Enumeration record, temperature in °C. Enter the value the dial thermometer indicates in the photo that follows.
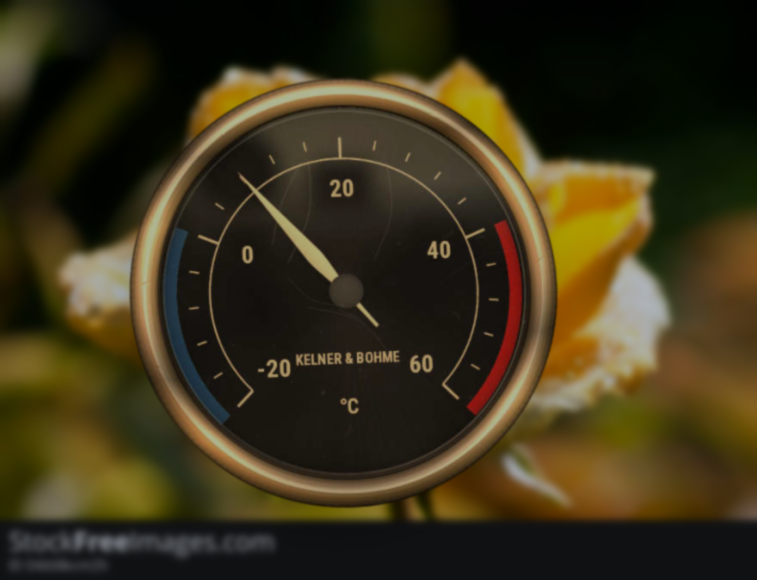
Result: 8 °C
